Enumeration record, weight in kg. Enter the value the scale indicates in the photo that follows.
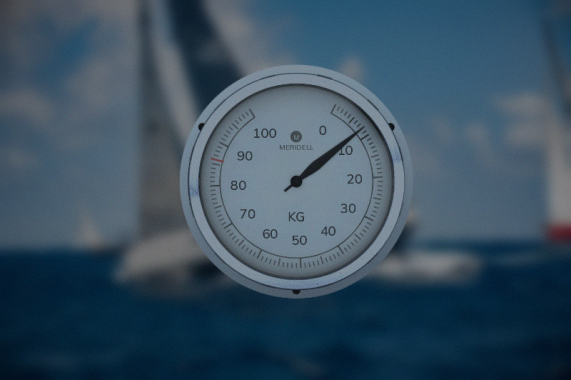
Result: 8 kg
